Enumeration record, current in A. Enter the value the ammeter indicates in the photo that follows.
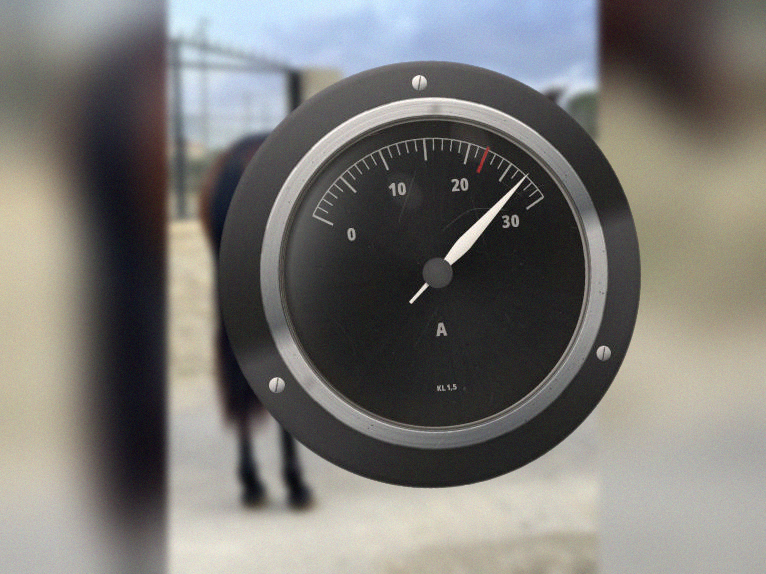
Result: 27 A
